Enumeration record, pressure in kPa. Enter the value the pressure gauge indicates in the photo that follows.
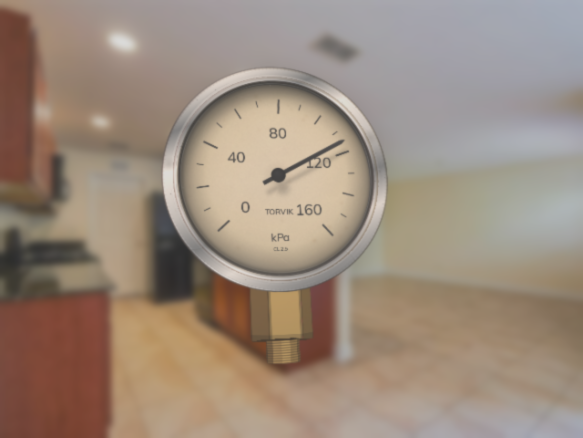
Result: 115 kPa
